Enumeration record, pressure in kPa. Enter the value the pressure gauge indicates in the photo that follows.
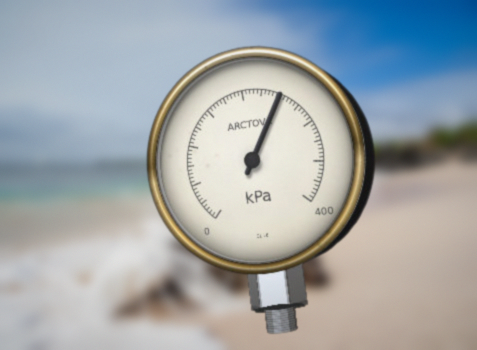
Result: 250 kPa
